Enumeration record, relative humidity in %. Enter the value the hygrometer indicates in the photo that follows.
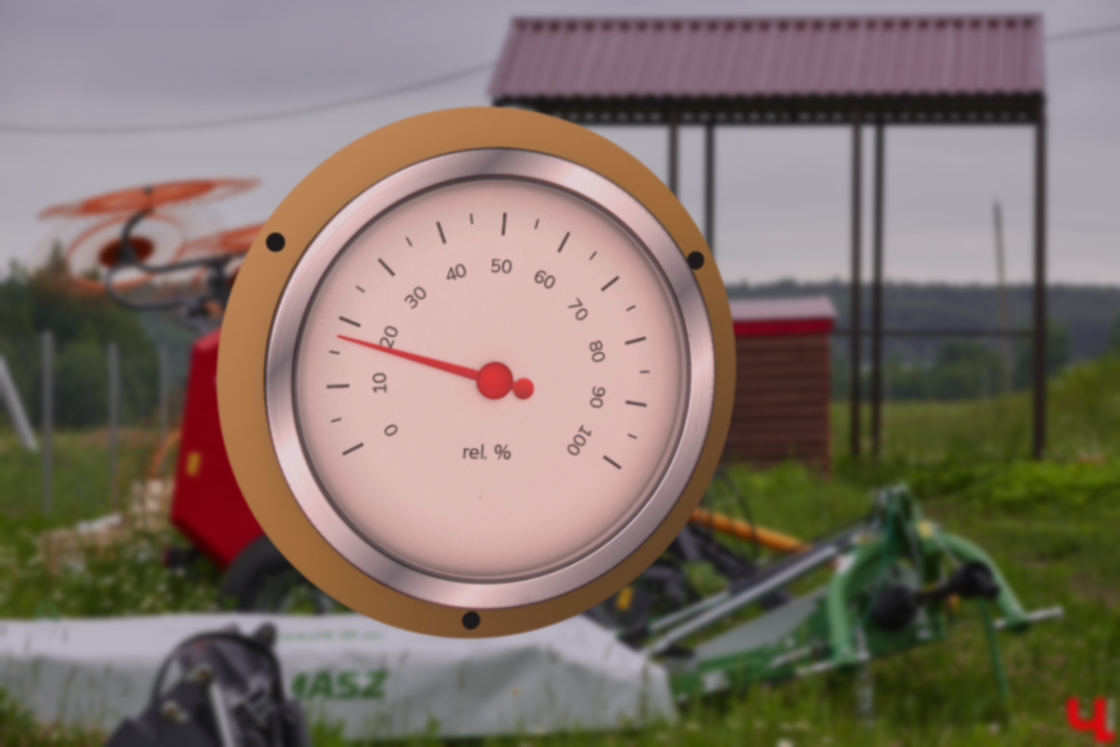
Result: 17.5 %
